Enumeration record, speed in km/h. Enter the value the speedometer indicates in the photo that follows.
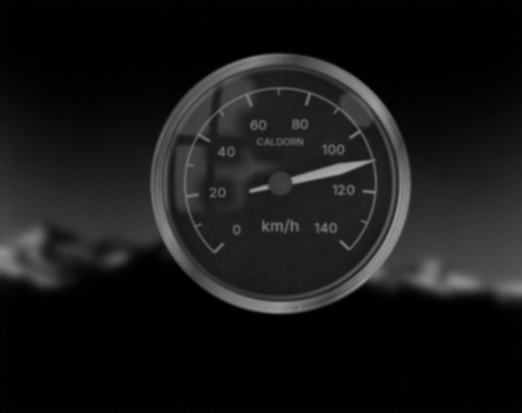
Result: 110 km/h
